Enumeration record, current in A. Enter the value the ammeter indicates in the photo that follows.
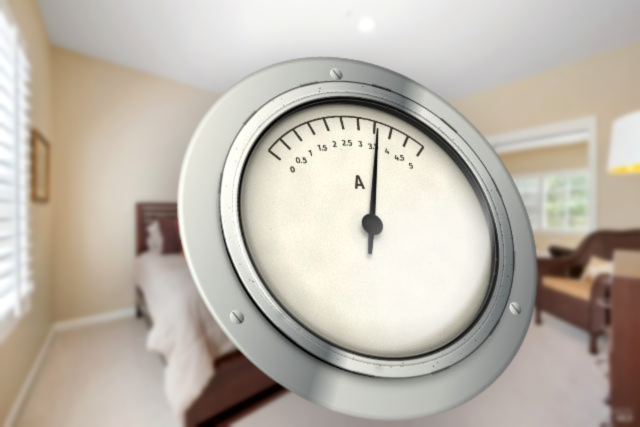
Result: 3.5 A
